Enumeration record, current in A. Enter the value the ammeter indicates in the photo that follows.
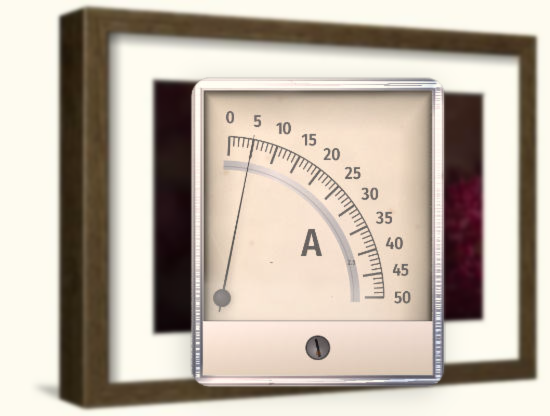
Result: 5 A
